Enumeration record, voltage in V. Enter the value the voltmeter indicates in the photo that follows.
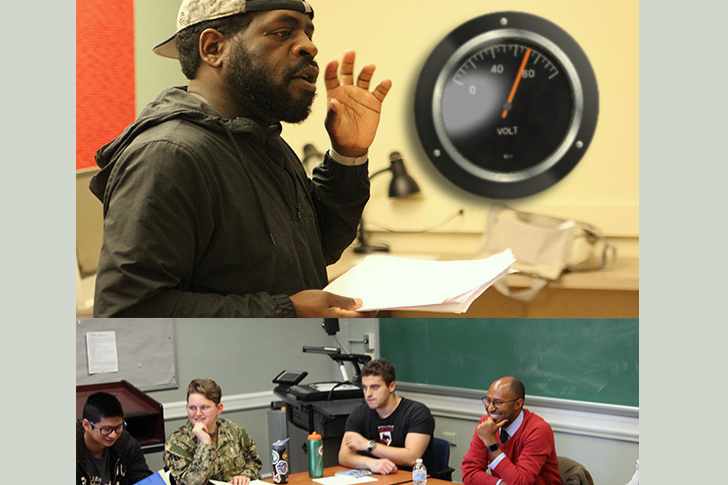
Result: 70 V
